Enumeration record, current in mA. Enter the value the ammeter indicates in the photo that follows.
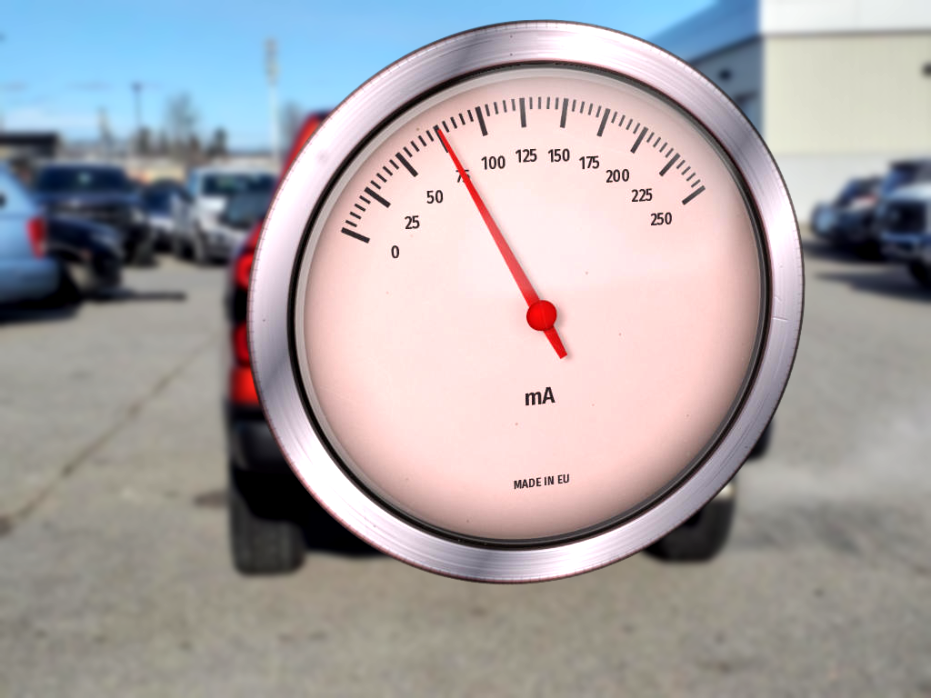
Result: 75 mA
